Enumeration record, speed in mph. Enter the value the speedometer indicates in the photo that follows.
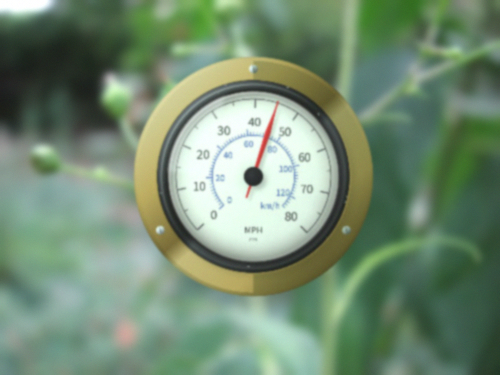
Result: 45 mph
